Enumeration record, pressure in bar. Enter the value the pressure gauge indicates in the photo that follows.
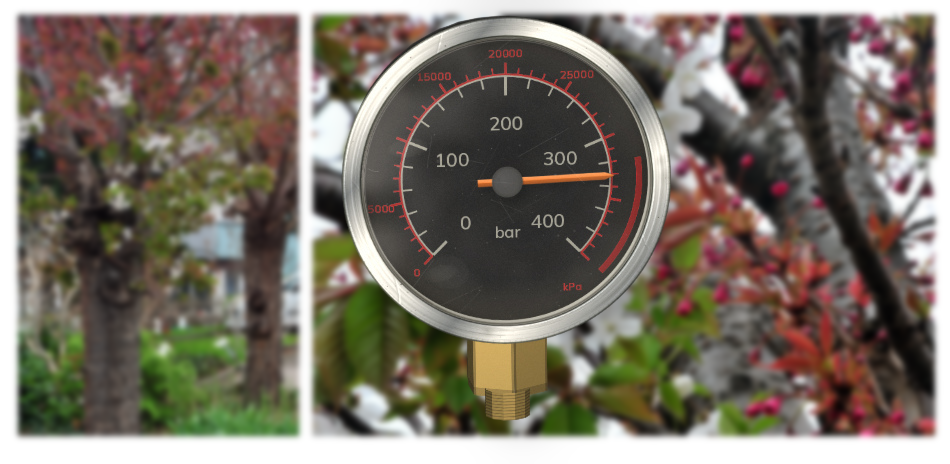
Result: 330 bar
